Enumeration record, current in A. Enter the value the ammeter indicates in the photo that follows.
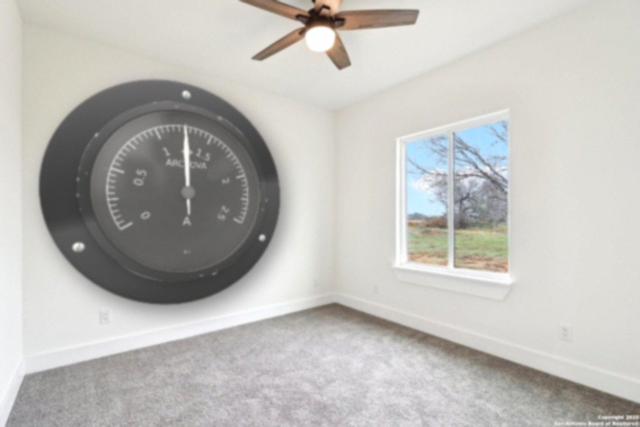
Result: 1.25 A
